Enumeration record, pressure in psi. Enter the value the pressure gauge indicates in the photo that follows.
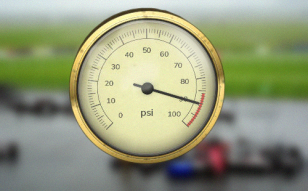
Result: 90 psi
